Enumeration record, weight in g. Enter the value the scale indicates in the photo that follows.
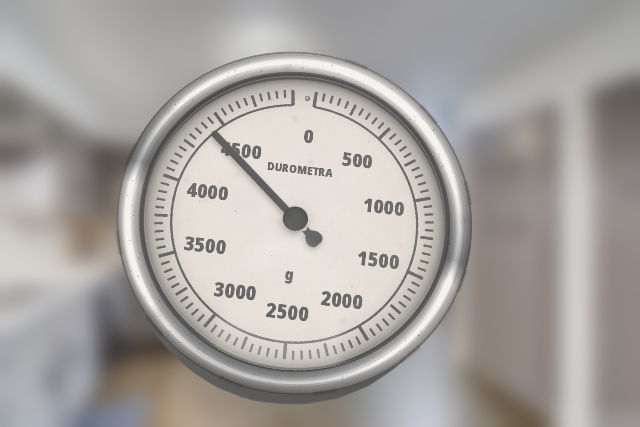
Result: 4400 g
